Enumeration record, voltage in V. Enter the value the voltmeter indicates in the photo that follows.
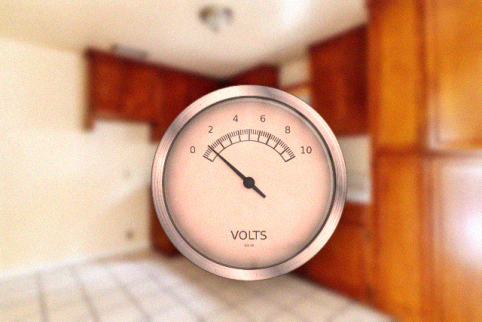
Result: 1 V
